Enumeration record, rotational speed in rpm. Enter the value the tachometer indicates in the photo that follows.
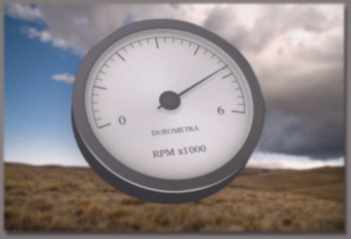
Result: 4800 rpm
